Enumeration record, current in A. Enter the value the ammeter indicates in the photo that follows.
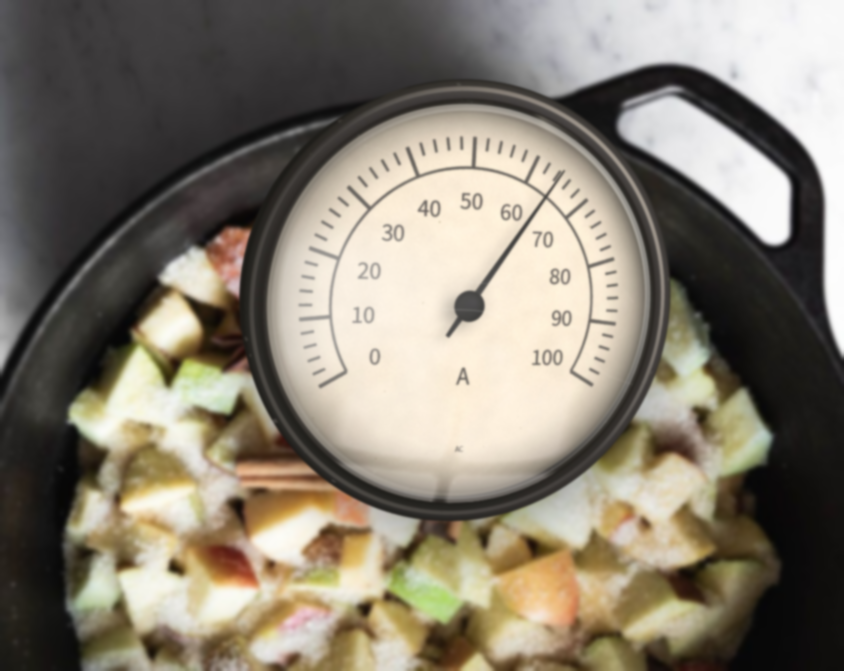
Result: 64 A
